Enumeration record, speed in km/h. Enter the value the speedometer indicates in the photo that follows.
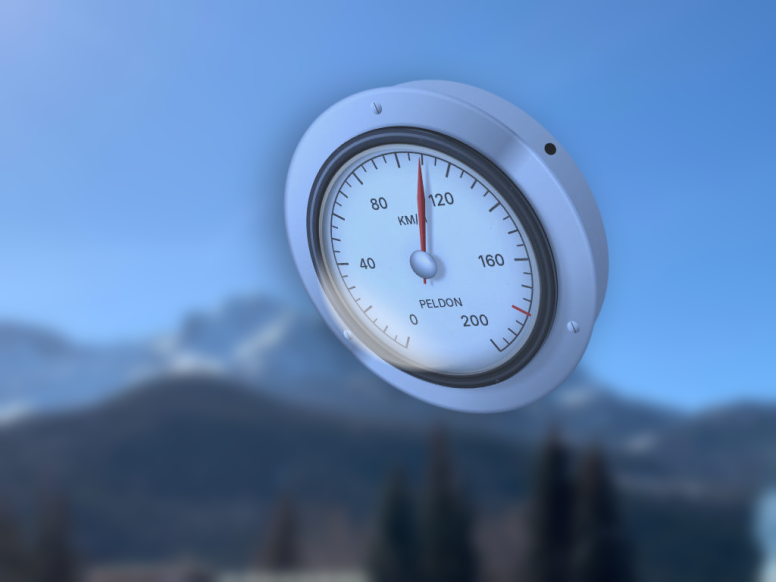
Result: 110 km/h
